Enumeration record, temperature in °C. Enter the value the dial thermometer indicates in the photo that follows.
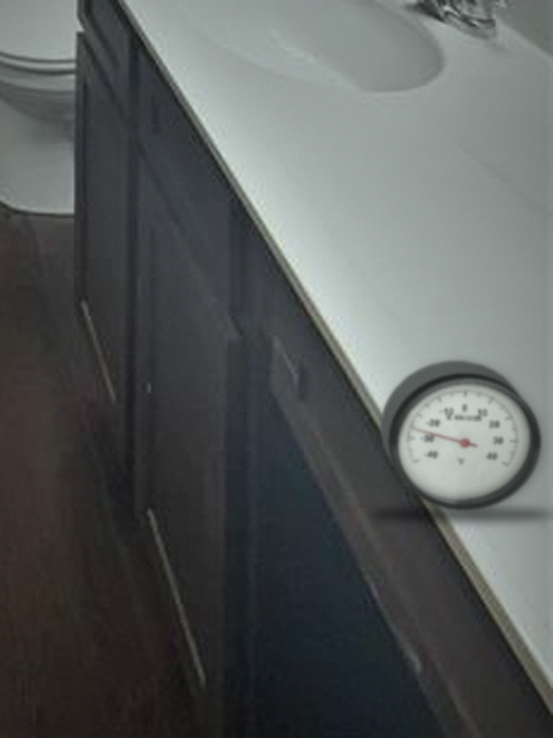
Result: -25 °C
